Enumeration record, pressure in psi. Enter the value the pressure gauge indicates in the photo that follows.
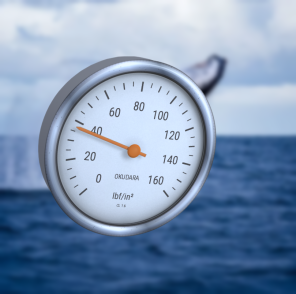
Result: 37.5 psi
